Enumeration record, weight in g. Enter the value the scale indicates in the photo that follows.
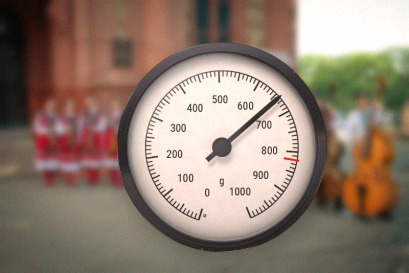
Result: 660 g
